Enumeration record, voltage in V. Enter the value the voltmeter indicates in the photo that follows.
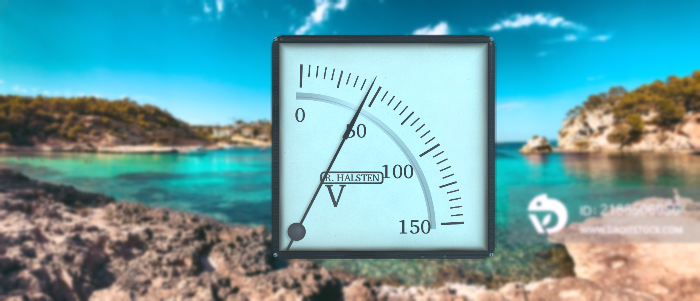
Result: 45 V
